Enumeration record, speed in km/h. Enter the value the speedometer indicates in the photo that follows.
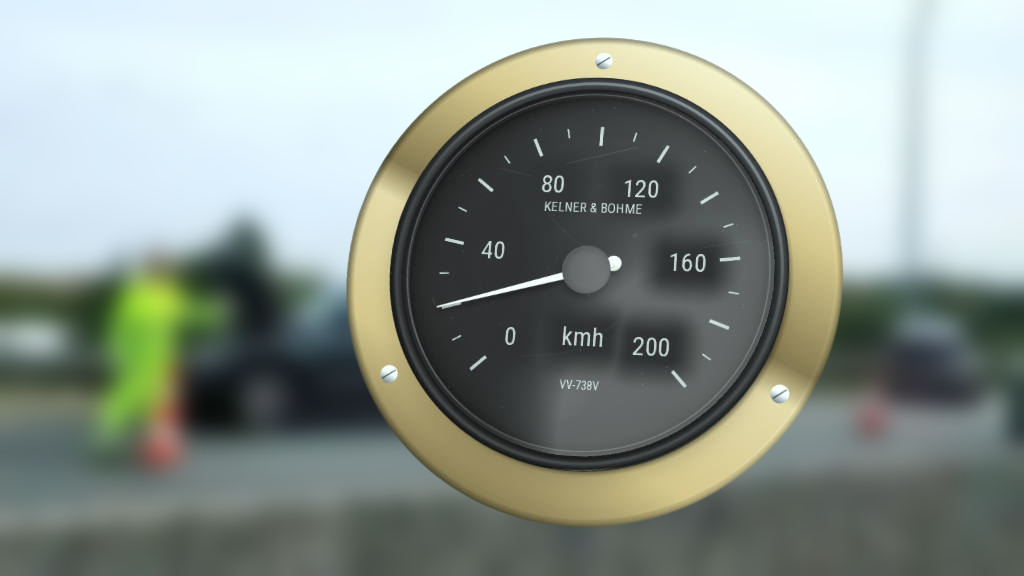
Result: 20 km/h
